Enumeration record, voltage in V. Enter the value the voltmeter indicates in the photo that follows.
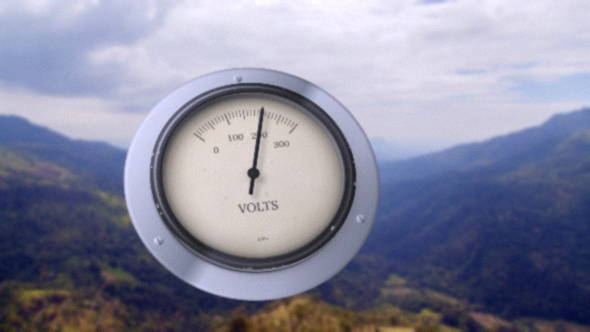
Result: 200 V
